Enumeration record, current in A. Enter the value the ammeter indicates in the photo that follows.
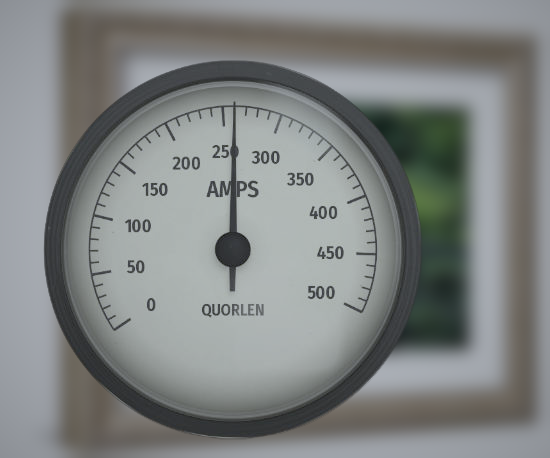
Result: 260 A
